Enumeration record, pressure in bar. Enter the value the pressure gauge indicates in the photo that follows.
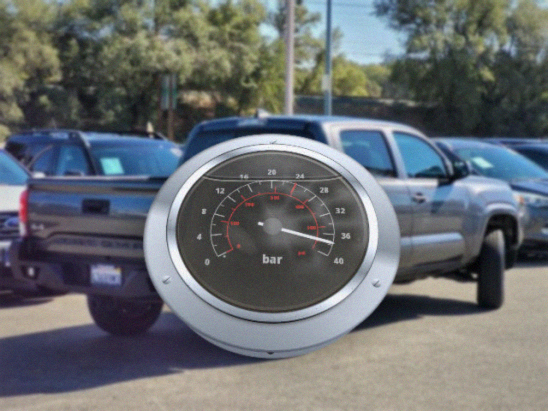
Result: 38 bar
